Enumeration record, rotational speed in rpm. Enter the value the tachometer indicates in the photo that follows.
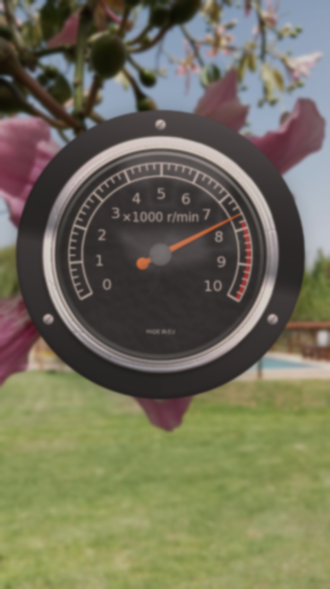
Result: 7600 rpm
